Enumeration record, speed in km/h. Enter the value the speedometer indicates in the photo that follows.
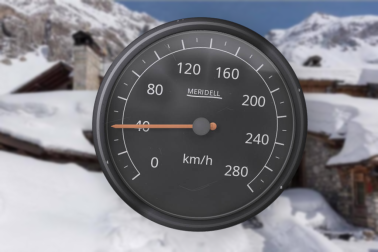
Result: 40 km/h
